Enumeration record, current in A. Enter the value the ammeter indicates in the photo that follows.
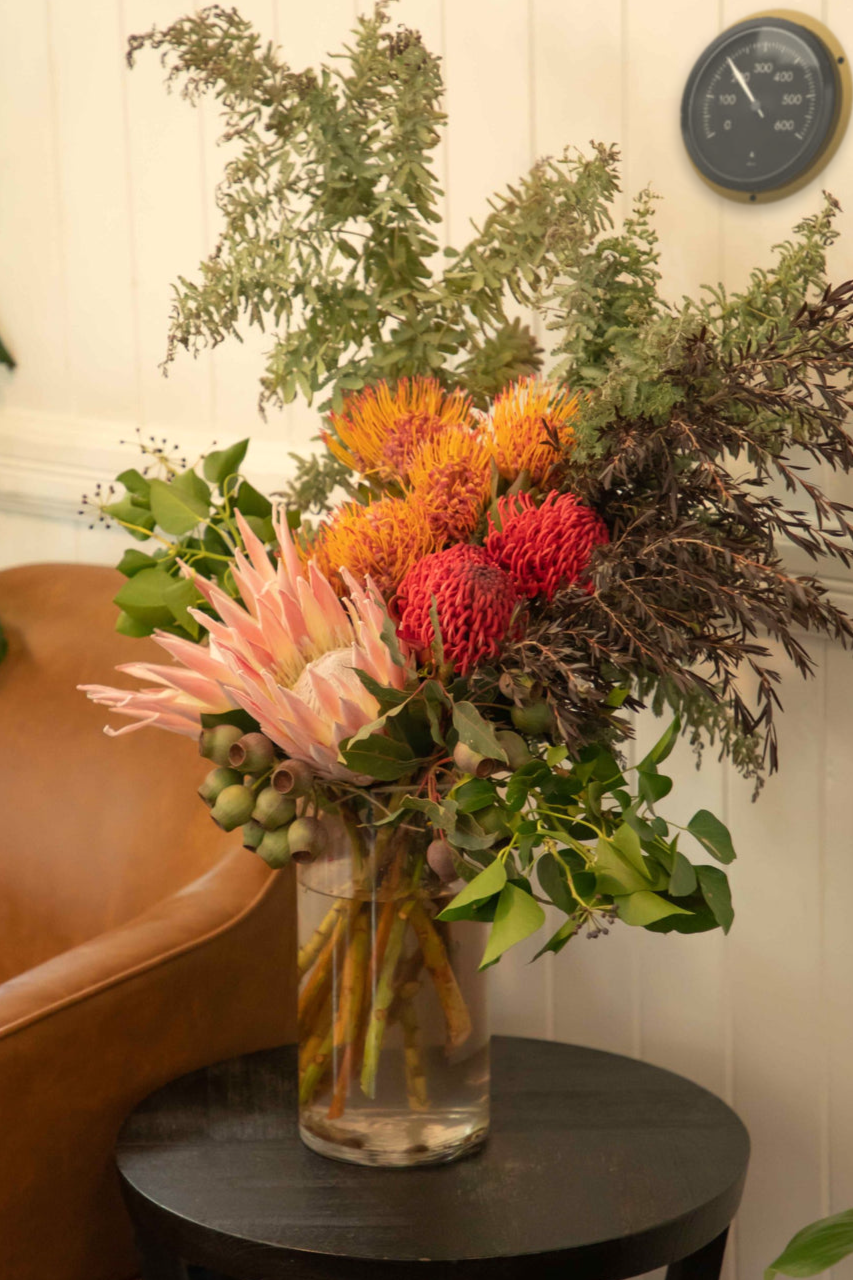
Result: 200 A
